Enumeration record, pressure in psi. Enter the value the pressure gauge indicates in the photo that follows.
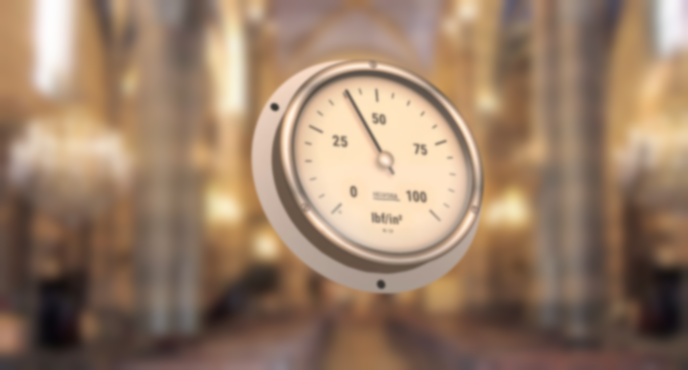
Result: 40 psi
